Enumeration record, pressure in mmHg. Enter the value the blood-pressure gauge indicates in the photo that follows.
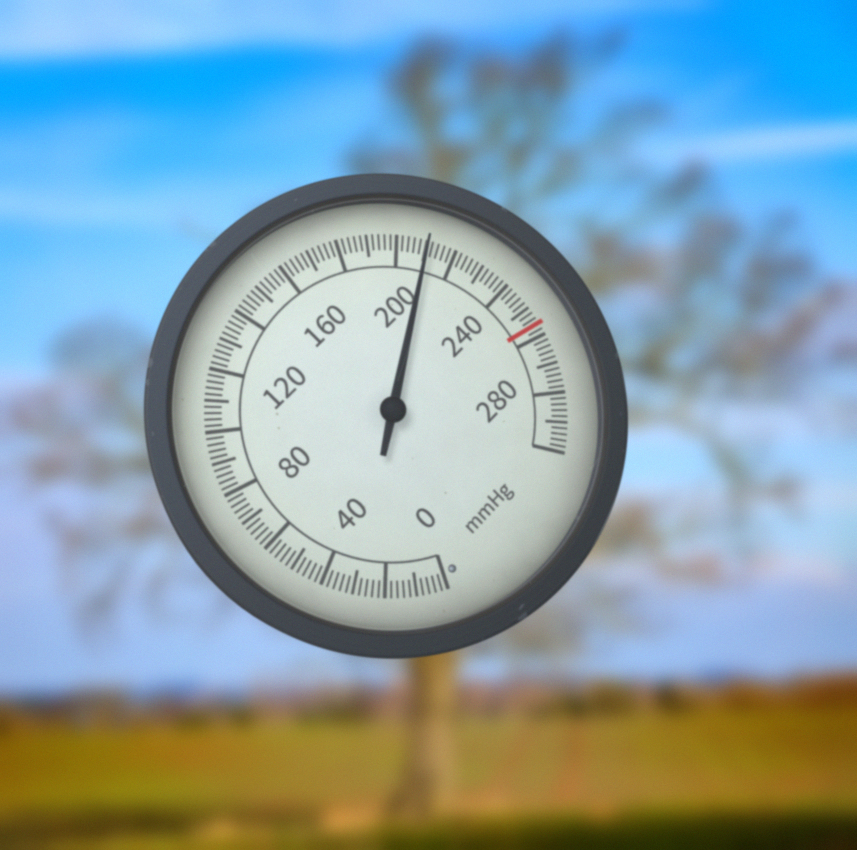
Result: 210 mmHg
